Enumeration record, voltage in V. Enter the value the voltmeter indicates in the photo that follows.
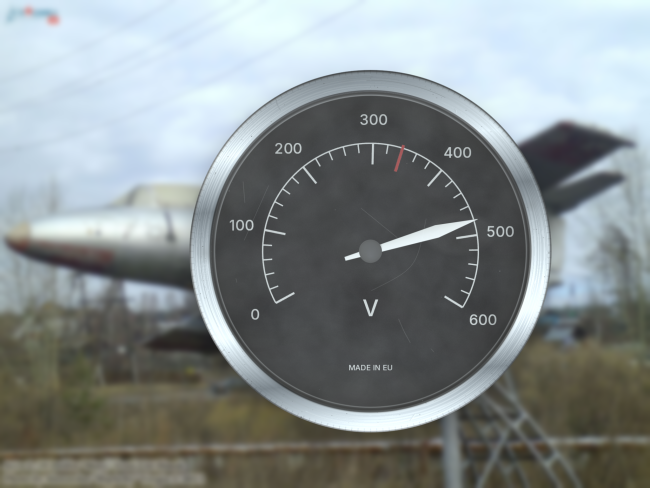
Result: 480 V
